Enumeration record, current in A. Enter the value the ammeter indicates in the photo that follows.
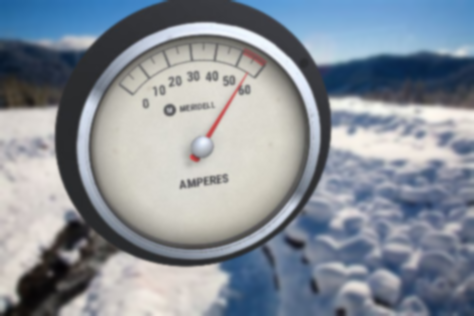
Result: 55 A
